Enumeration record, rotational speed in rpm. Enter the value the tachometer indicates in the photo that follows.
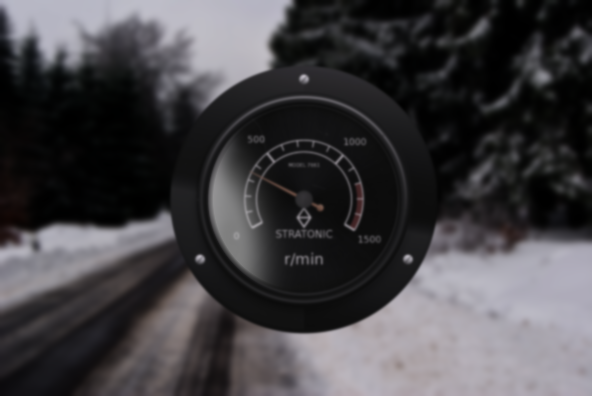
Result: 350 rpm
